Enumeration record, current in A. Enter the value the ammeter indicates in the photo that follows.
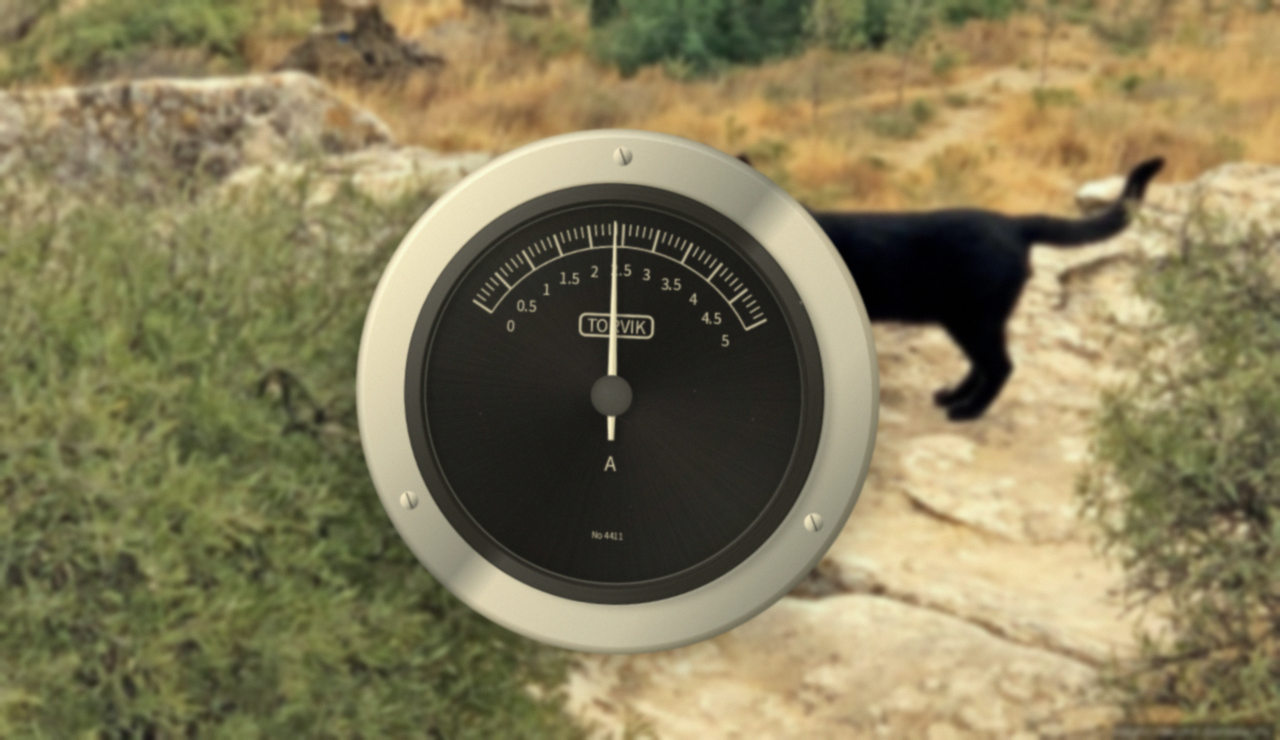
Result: 2.4 A
